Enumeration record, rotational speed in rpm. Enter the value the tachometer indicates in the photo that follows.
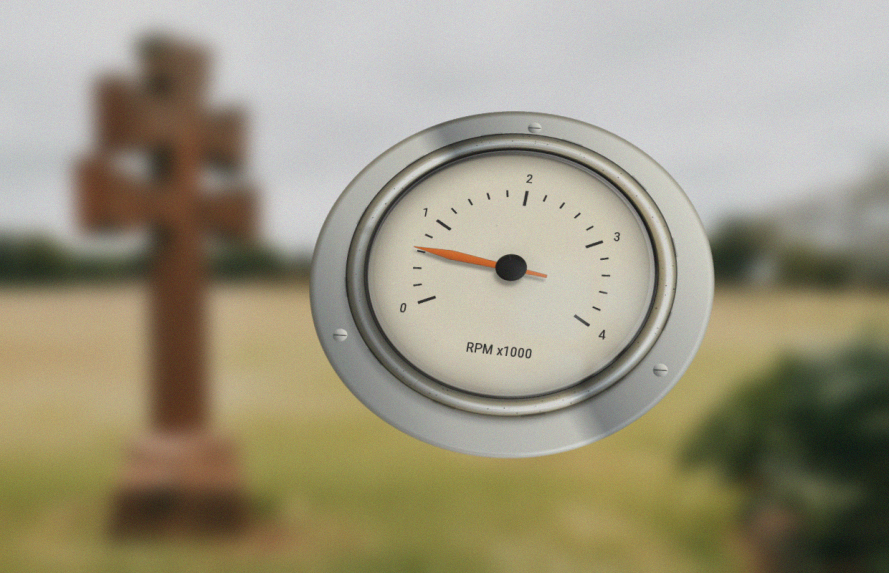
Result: 600 rpm
